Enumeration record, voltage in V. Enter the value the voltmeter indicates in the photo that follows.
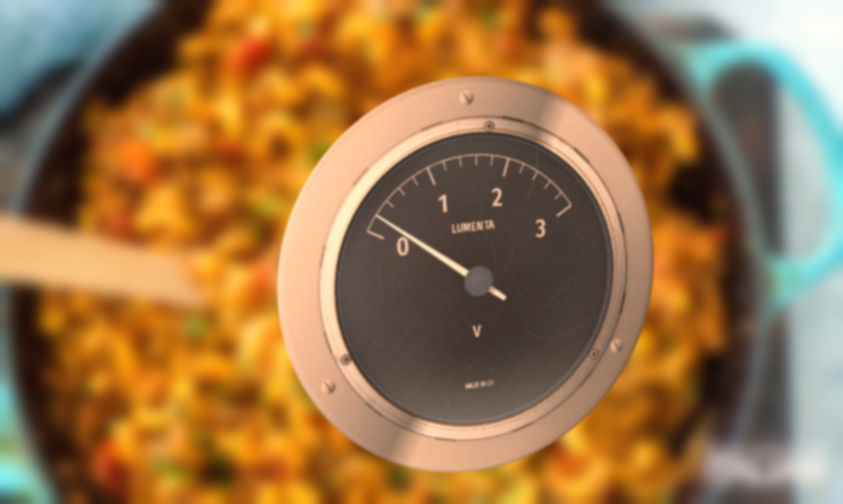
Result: 0.2 V
